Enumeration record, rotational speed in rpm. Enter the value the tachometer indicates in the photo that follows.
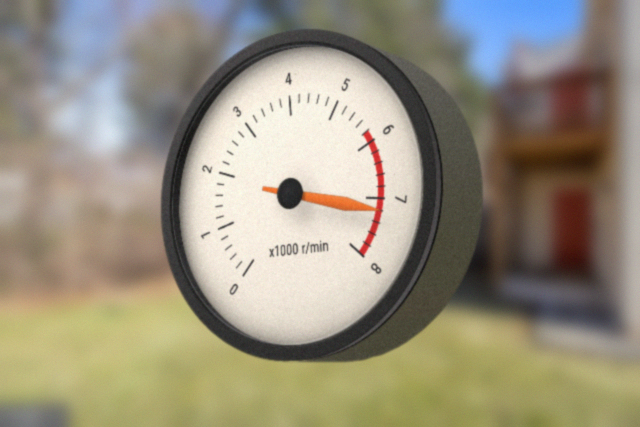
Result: 7200 rpm
